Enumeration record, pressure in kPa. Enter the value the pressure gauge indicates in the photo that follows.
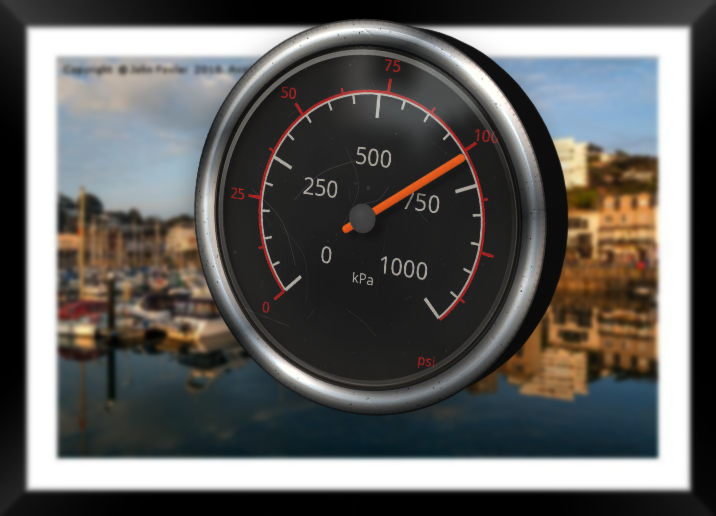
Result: 700 kPa
